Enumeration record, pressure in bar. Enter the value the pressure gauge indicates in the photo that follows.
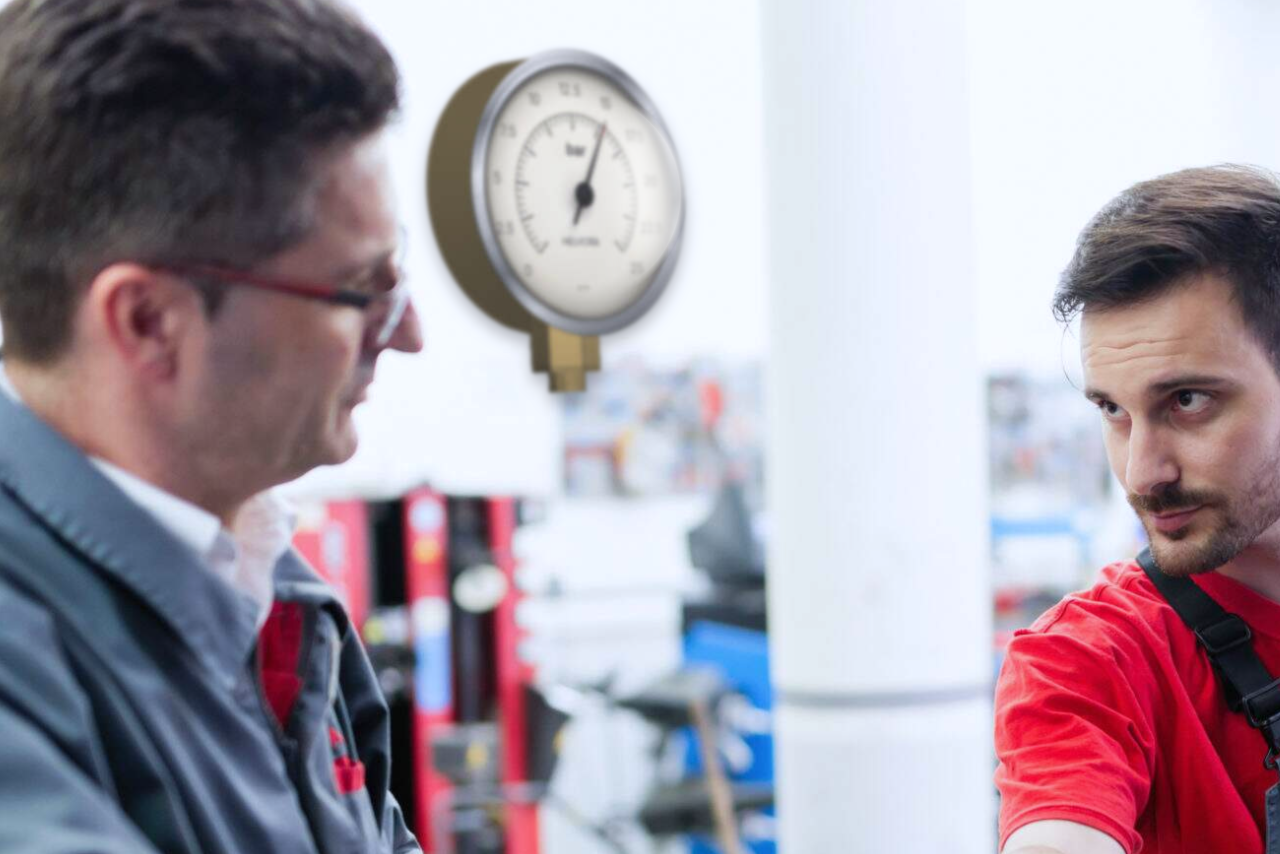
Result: 15 bar
